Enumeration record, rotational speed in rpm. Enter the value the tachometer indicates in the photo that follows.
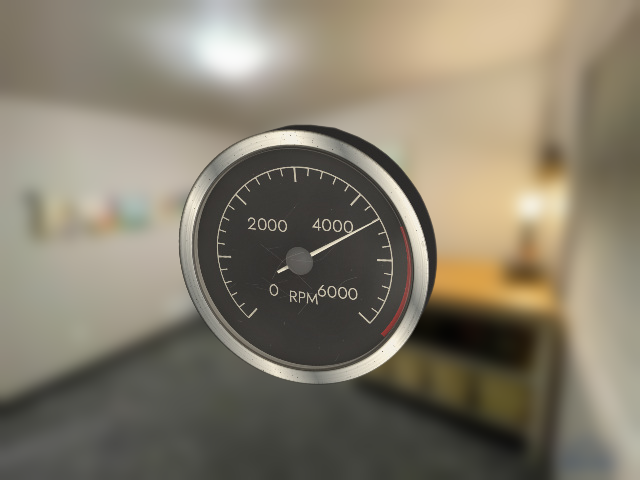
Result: 4400 rpm
